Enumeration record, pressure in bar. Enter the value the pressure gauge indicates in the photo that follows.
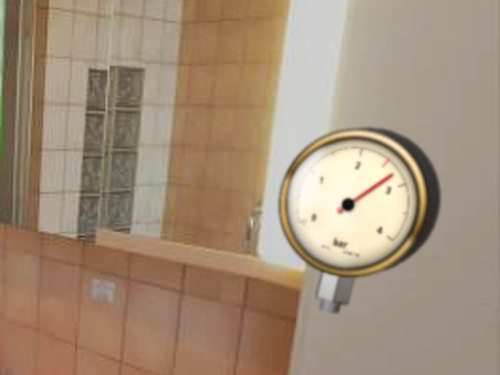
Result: 2.75 bar
